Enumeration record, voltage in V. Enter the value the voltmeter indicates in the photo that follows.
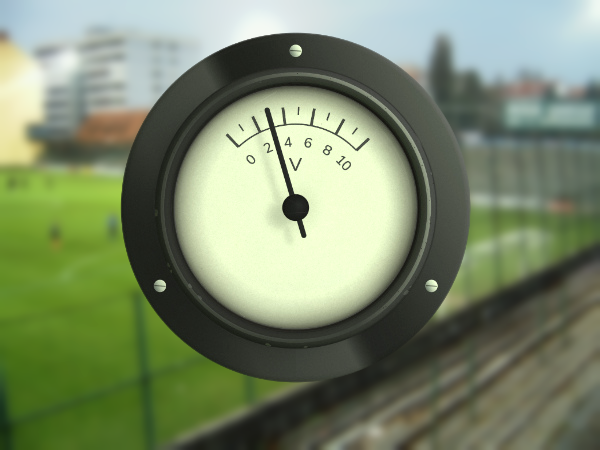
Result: 3 V
